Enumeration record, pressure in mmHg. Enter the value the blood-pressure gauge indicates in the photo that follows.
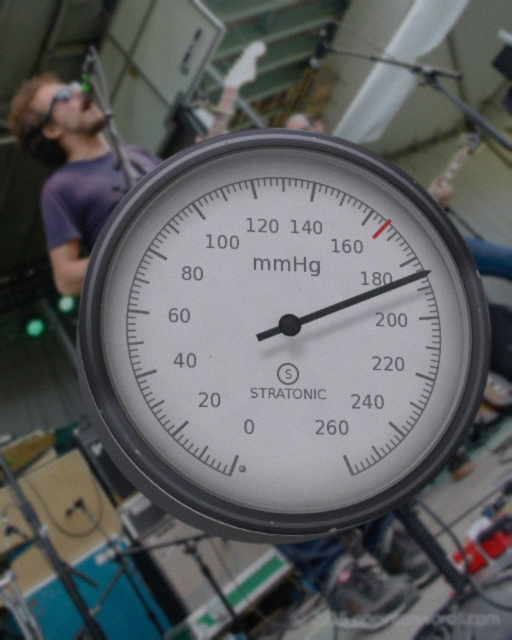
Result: 186 mmHg
